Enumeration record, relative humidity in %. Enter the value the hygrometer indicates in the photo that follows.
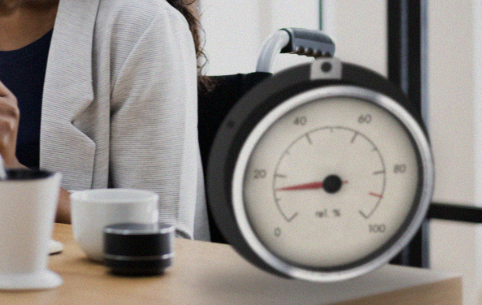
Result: 15 %
